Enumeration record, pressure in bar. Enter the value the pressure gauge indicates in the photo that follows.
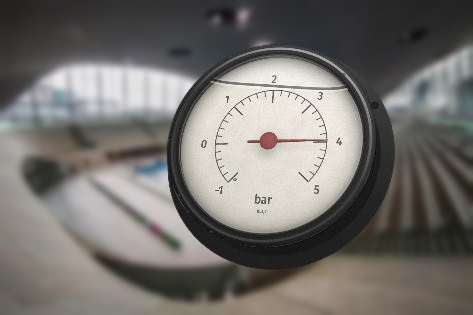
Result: 4 bar
